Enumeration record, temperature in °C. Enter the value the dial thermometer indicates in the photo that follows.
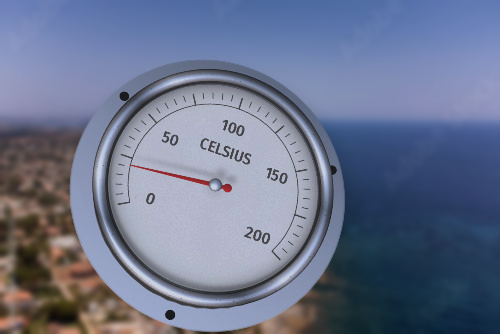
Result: 20 °C
